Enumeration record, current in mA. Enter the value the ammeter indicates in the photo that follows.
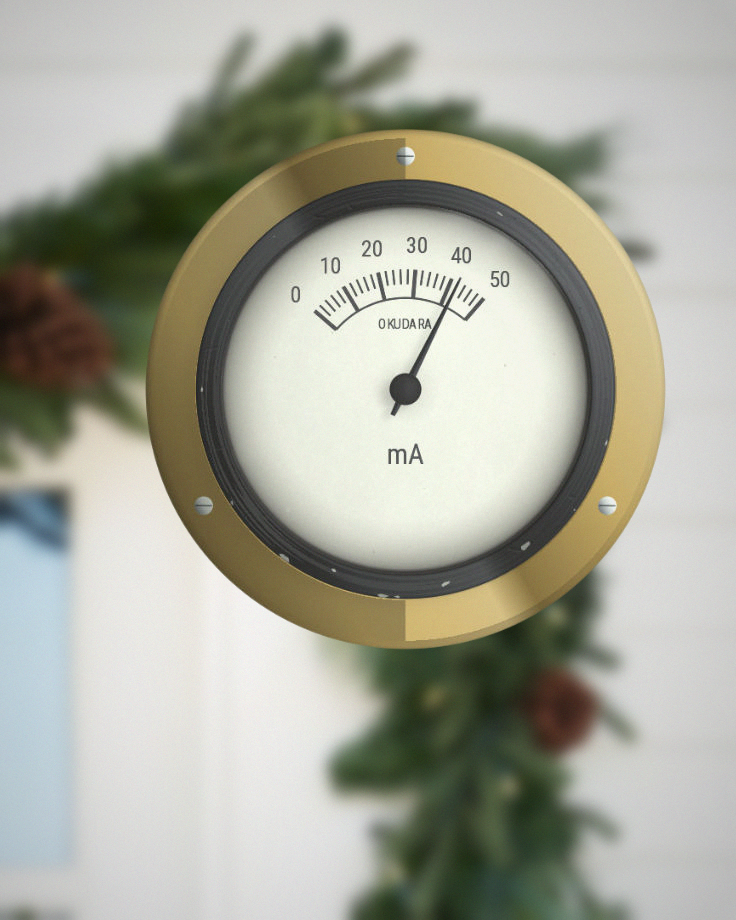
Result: 42 mA
